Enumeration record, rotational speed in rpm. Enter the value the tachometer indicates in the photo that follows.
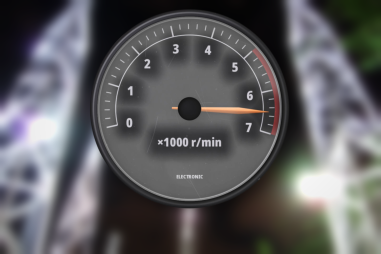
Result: 6500 rpm
